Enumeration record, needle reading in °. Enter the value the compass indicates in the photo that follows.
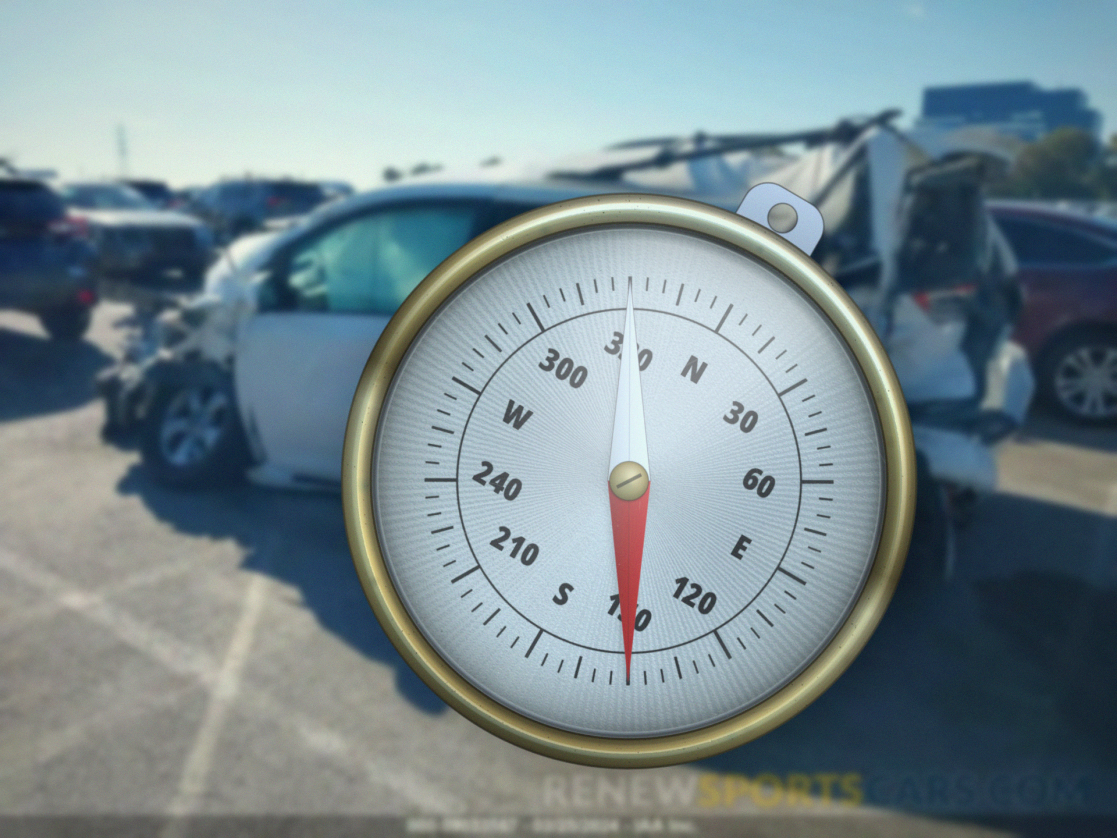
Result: 150 °
